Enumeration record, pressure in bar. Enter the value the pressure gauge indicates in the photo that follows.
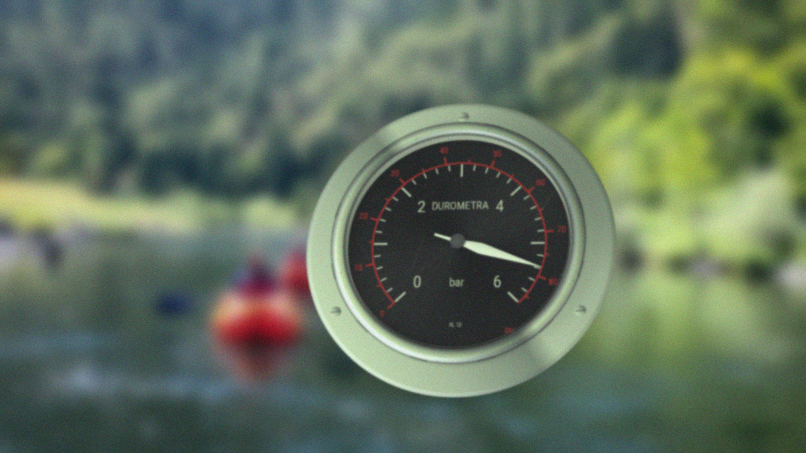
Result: 5.4 bar
